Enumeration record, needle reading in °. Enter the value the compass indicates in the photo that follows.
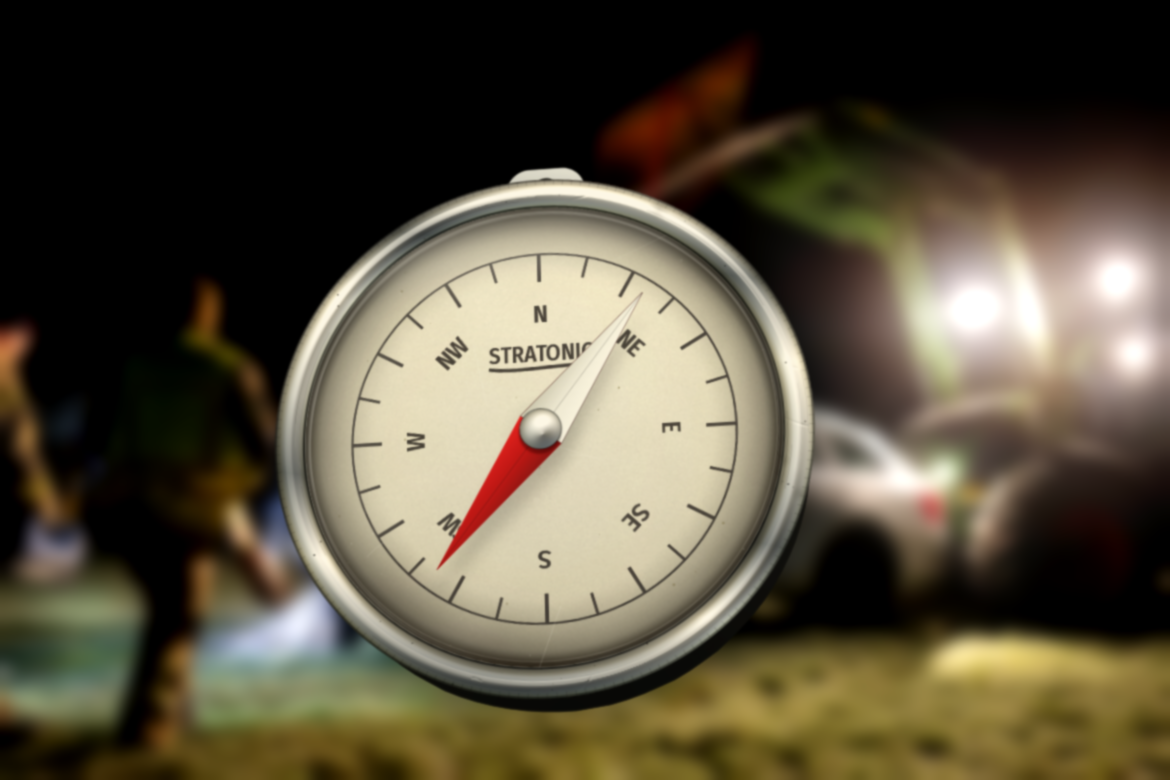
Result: 217.5 °
